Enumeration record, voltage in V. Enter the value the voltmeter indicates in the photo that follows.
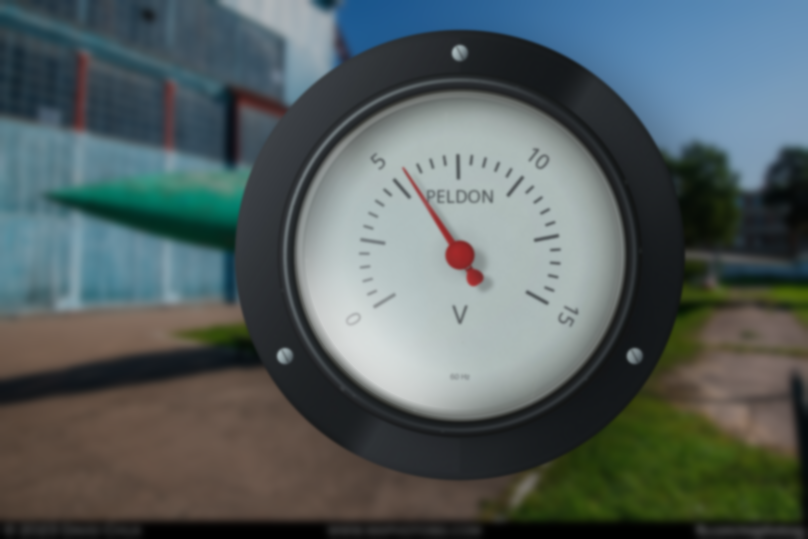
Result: 5.5 V
